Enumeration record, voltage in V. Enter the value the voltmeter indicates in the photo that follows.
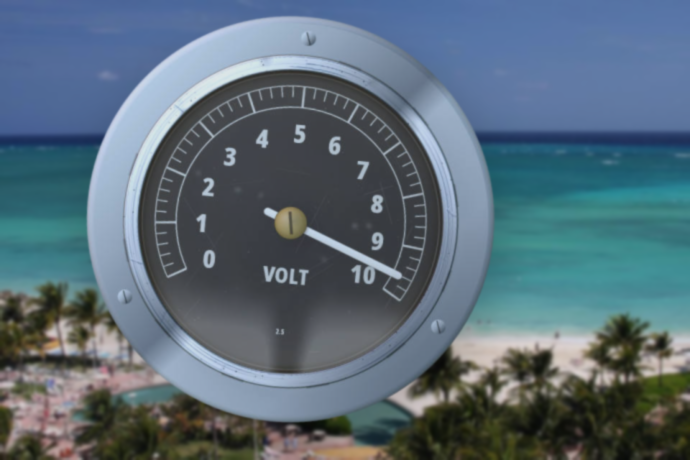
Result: 9.6 V
